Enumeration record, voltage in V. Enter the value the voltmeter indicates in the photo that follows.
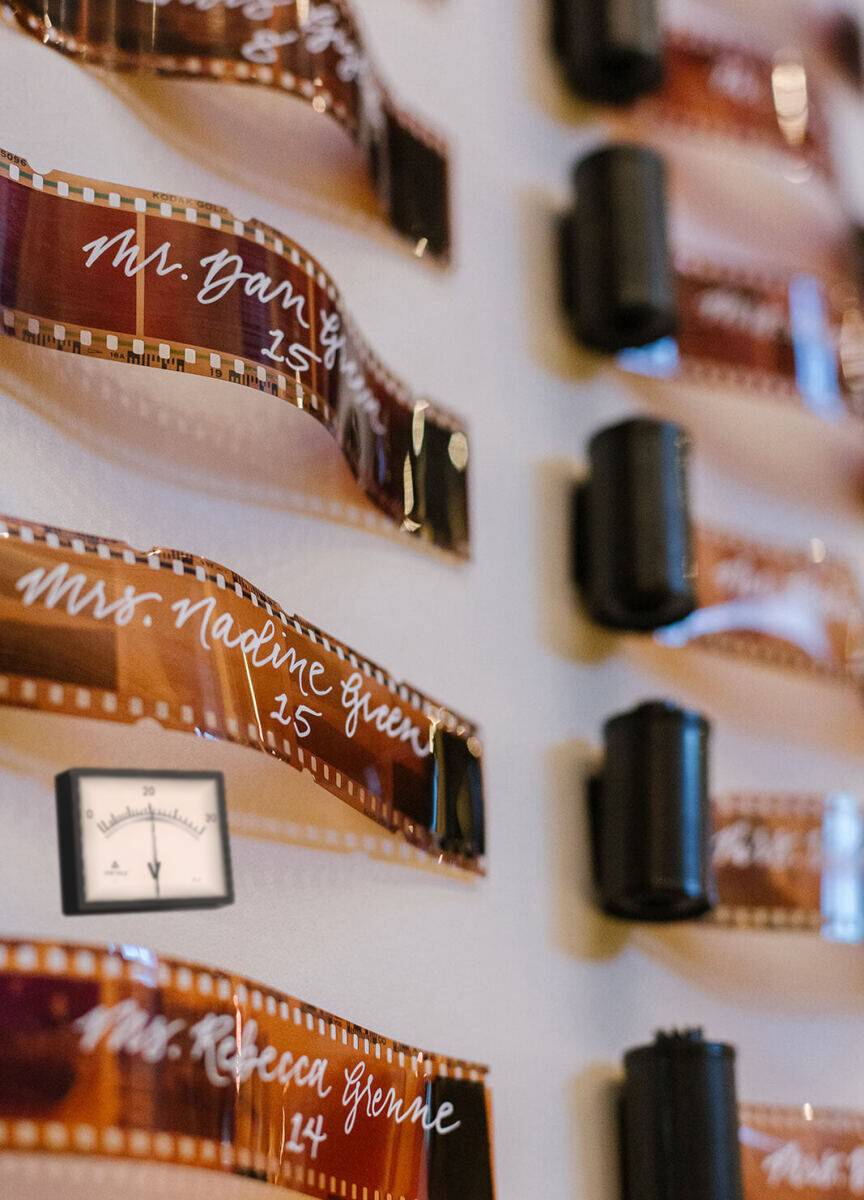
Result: 20 V
